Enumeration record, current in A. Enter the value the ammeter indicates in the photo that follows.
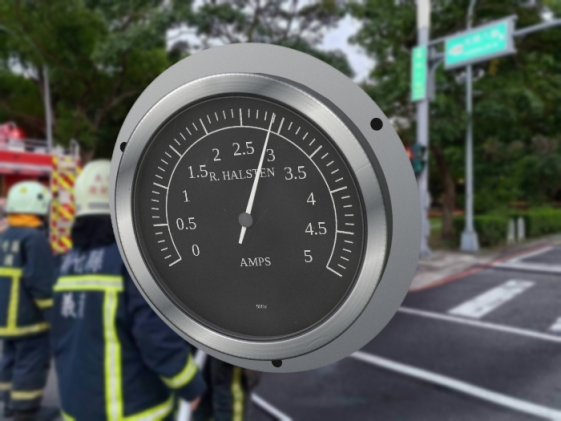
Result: 2.9 A
